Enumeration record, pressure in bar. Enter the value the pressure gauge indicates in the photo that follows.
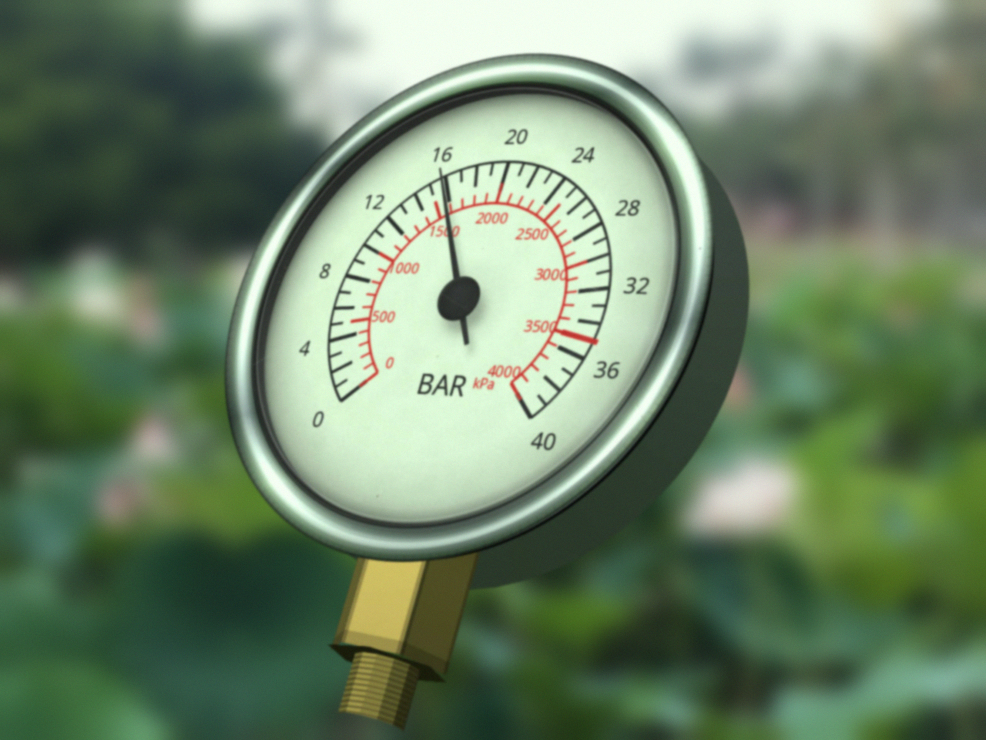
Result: 16 bar
